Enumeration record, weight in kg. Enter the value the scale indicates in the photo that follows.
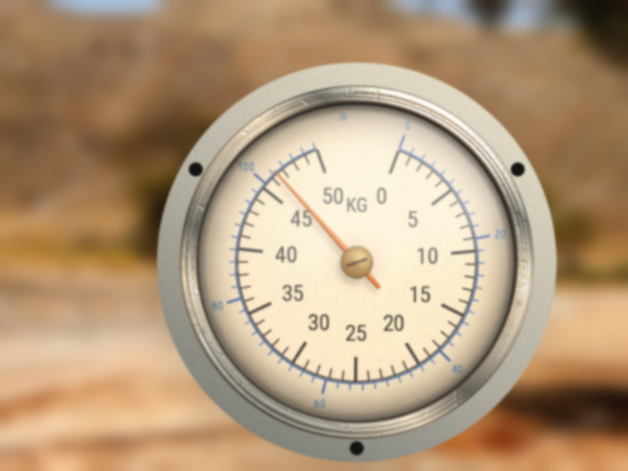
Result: 46.5 kg
